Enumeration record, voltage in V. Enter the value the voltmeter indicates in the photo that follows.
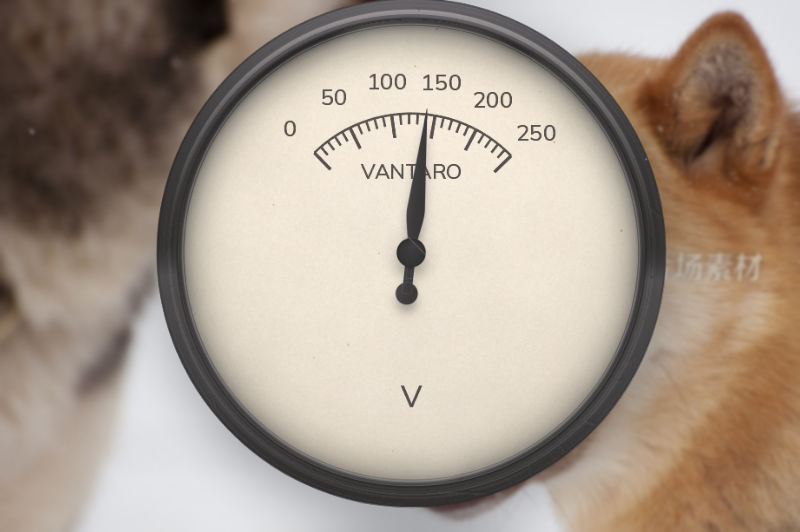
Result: 140 V
